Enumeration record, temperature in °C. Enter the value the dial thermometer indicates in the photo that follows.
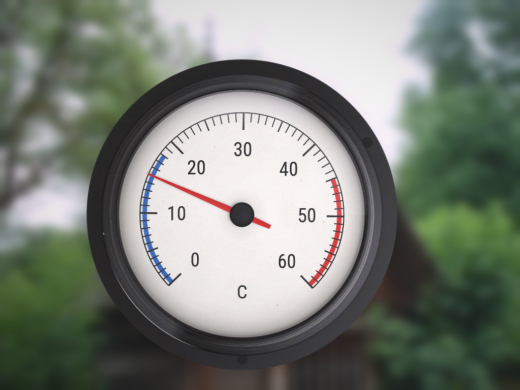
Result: 15 °C
